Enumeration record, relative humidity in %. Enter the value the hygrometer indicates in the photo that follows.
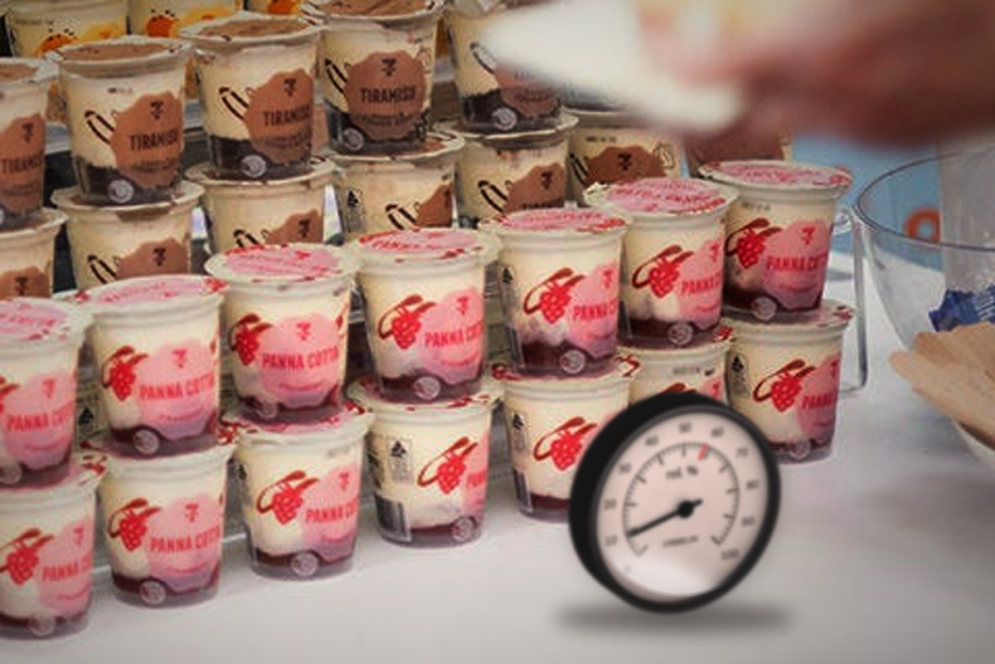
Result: 10 %
